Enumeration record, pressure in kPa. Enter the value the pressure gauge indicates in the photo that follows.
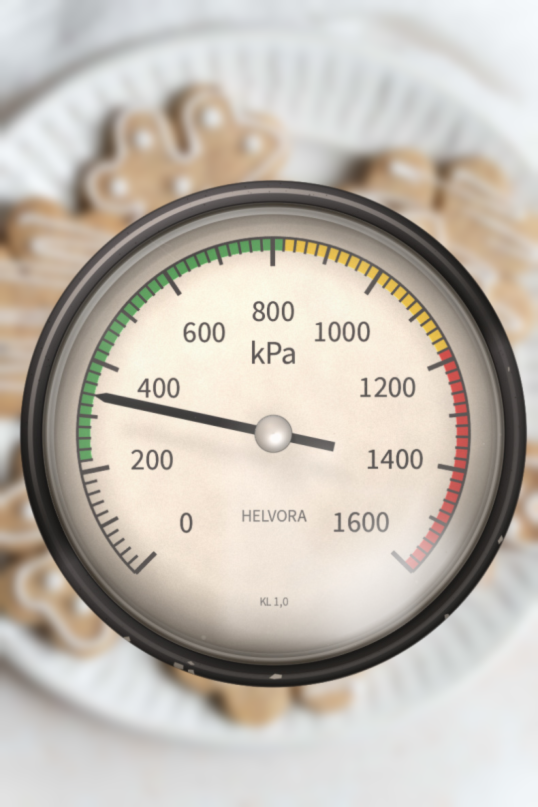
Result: 340 kPa
